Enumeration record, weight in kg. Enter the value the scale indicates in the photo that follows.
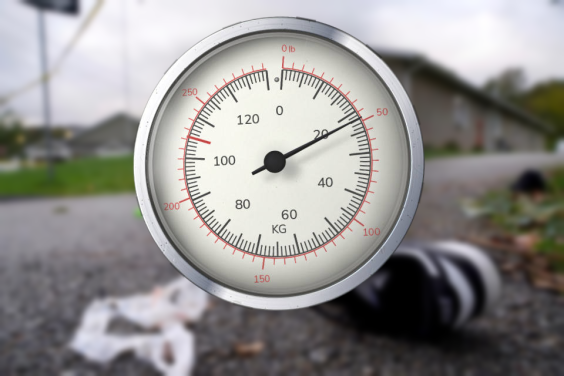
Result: 22 kg
